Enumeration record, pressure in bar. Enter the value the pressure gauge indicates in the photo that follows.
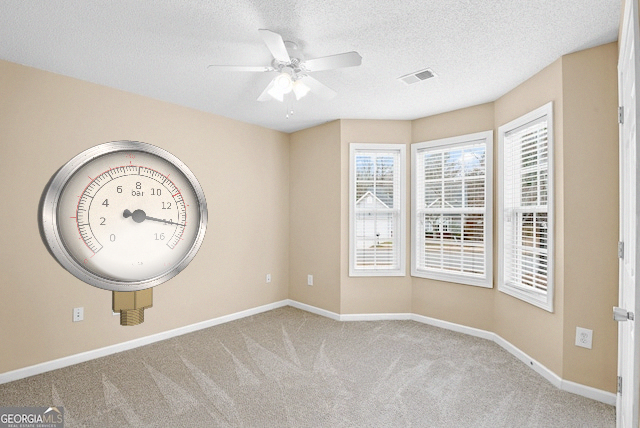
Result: 14 bar
